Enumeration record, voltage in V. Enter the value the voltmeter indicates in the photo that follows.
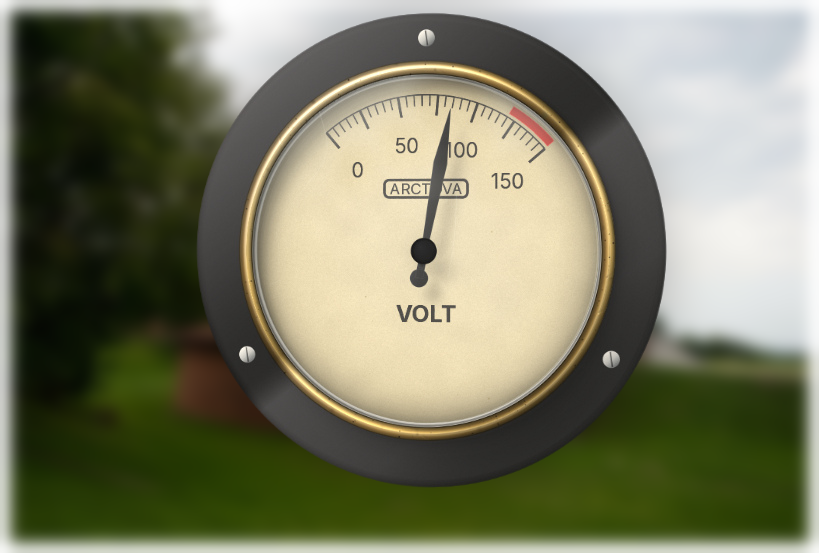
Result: 85 V
